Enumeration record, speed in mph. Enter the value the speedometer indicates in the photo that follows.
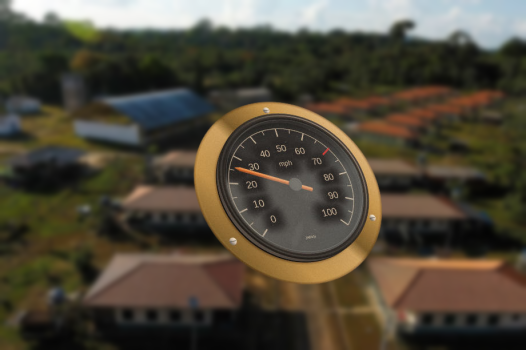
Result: 25 mph
